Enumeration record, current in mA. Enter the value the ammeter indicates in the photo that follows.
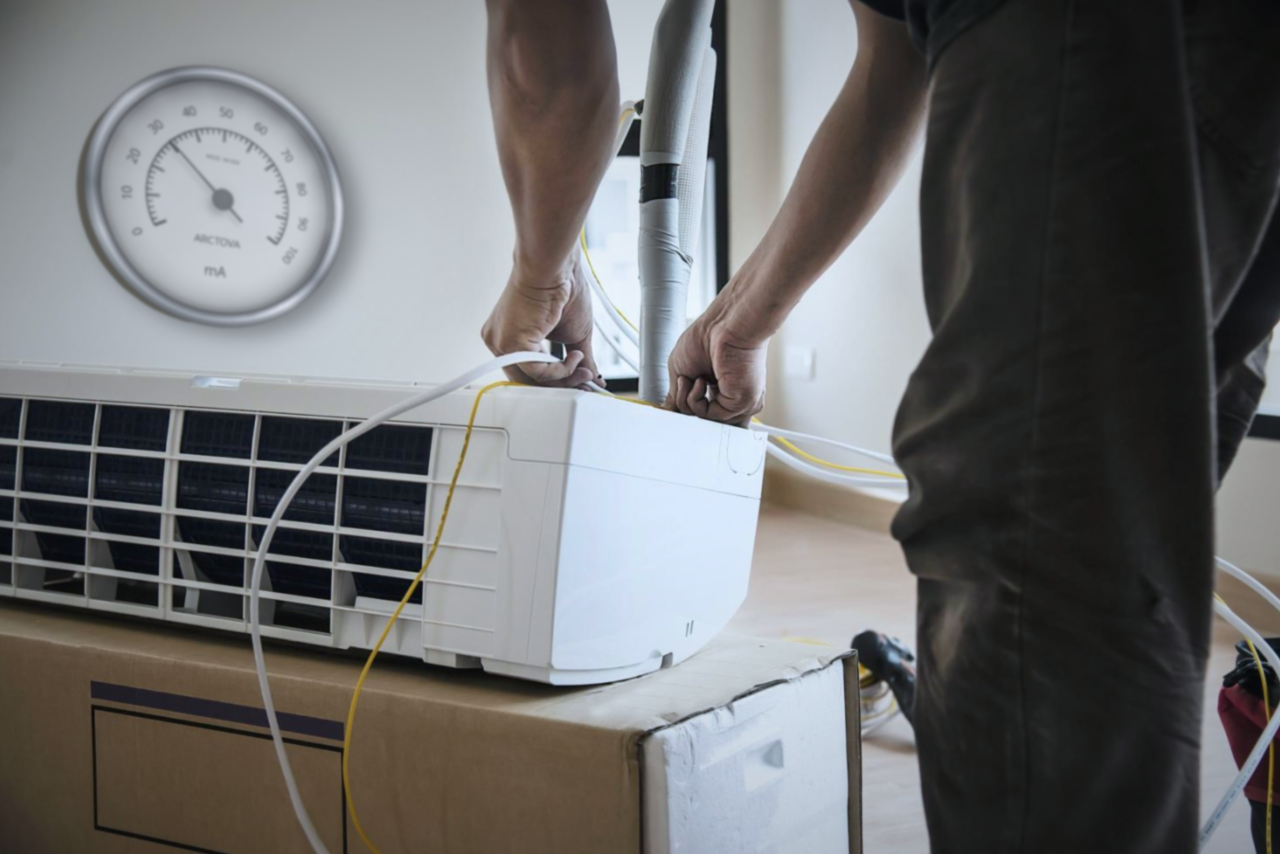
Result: 30 mA
